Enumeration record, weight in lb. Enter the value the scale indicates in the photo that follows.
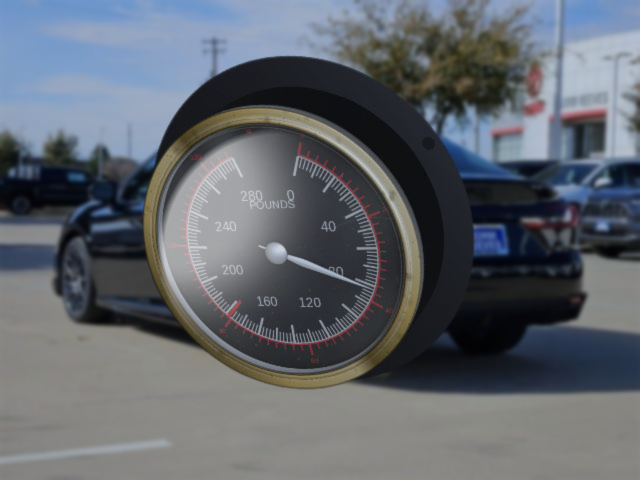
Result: 80 lb
